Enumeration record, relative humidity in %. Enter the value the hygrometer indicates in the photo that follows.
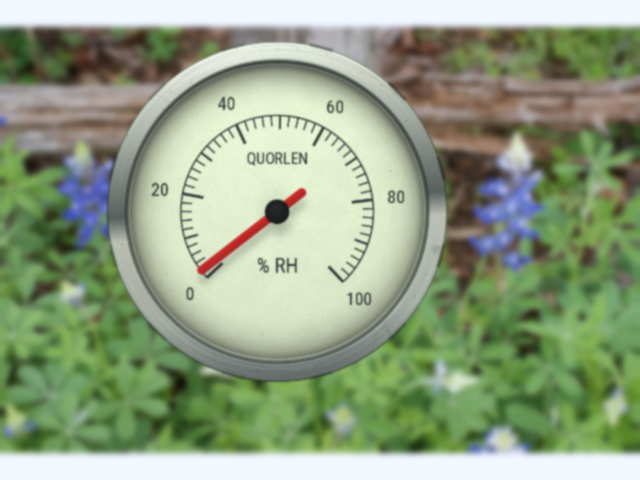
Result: 2 %
